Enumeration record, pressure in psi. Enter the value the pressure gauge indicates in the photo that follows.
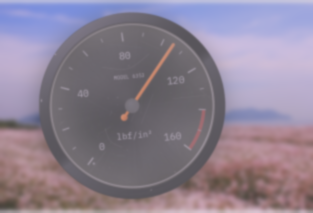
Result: 105 psi
